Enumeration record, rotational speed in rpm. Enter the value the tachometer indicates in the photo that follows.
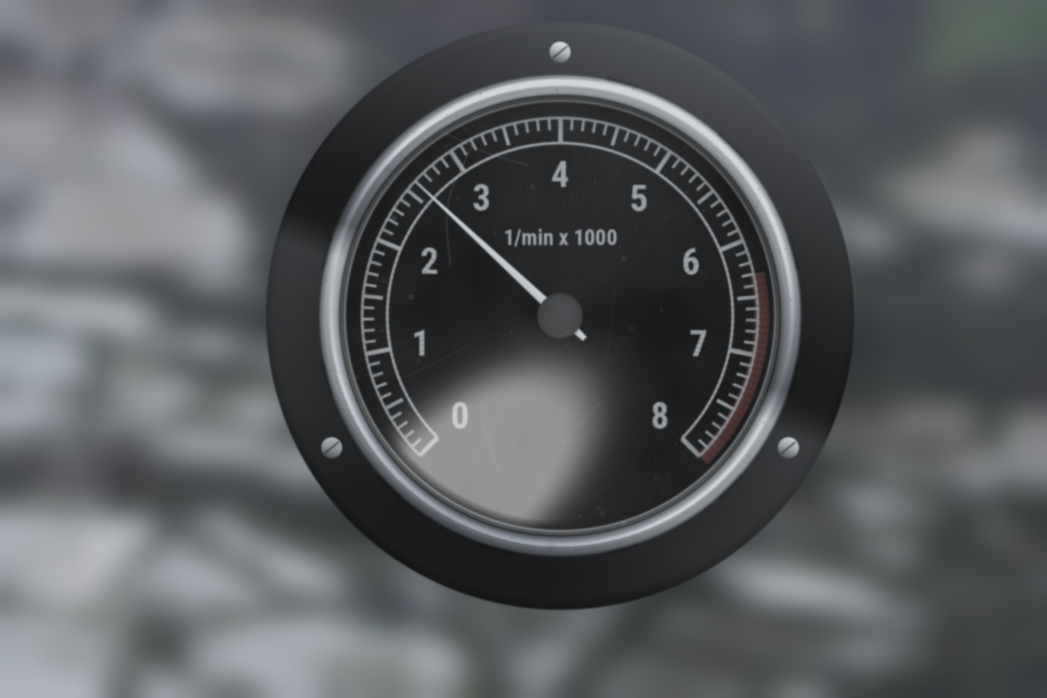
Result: 2600 rpm
